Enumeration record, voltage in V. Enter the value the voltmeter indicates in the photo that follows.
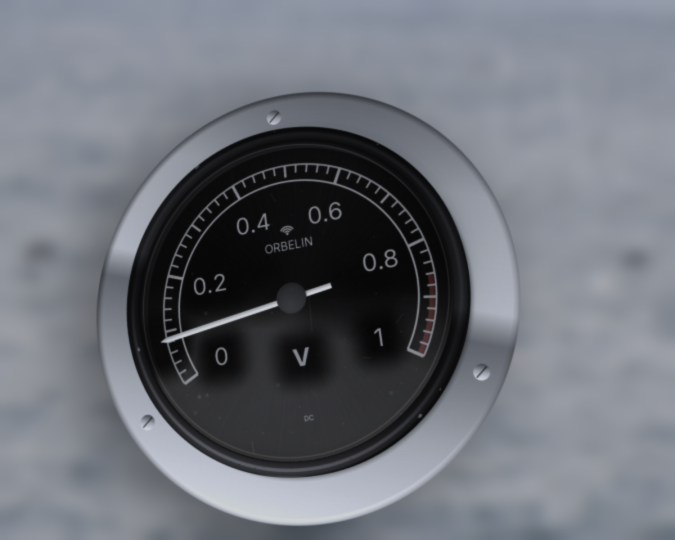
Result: 0.08 V
